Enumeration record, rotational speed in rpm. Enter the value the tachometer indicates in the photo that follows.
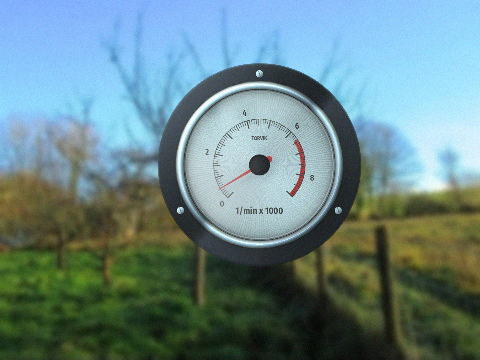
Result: 500 rpm
